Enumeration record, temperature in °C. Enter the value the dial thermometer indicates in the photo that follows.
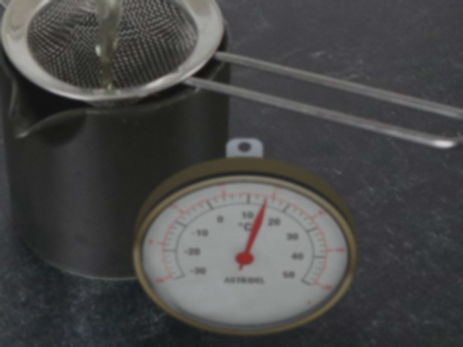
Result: 14 °C
